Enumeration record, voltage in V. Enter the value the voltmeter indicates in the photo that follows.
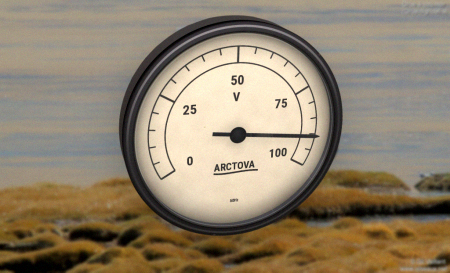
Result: 90 V
